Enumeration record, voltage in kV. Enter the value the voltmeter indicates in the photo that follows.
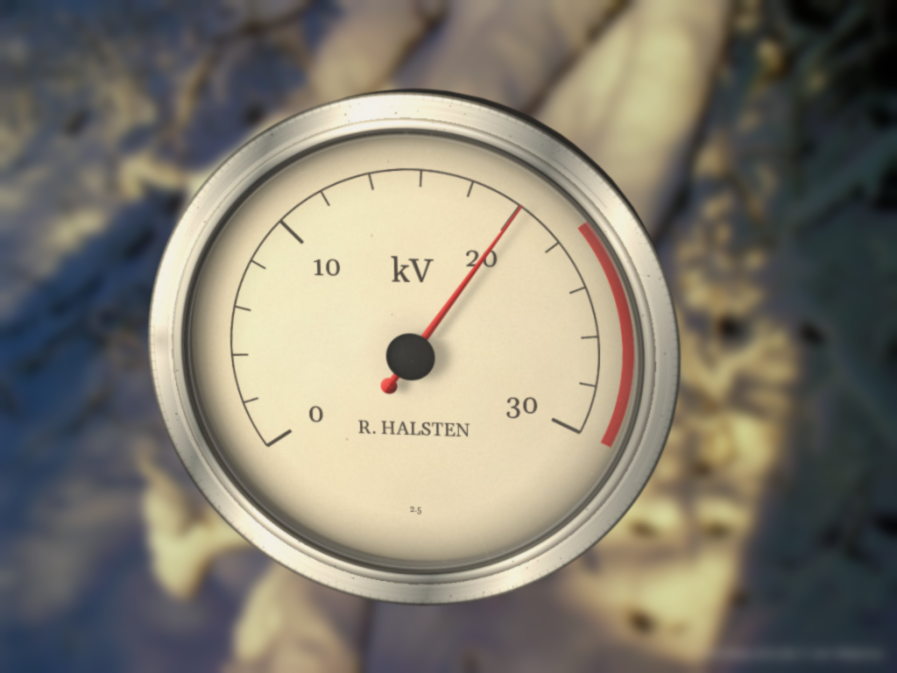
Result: 20 kV
